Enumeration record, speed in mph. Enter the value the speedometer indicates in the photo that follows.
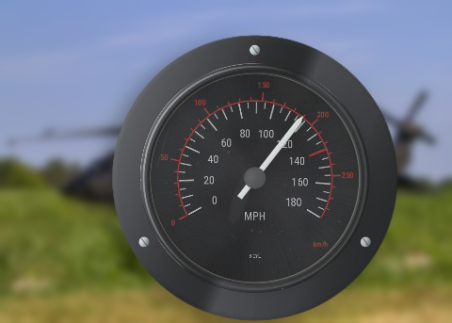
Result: 117.5 mph
